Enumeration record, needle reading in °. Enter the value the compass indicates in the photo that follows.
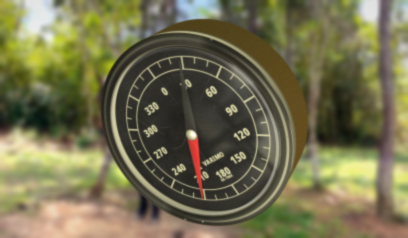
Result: 210 °
